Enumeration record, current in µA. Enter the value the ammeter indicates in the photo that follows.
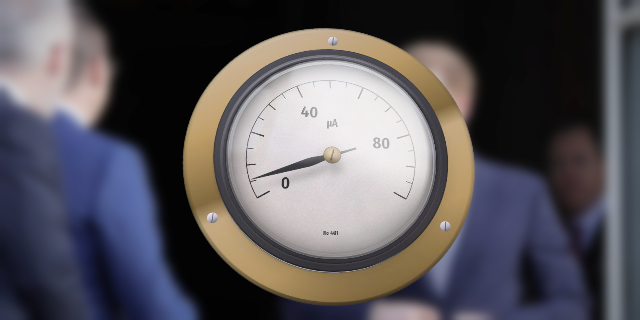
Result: 5 µA
